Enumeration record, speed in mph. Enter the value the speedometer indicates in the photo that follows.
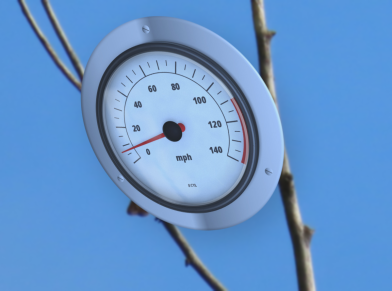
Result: 7.5 mph
